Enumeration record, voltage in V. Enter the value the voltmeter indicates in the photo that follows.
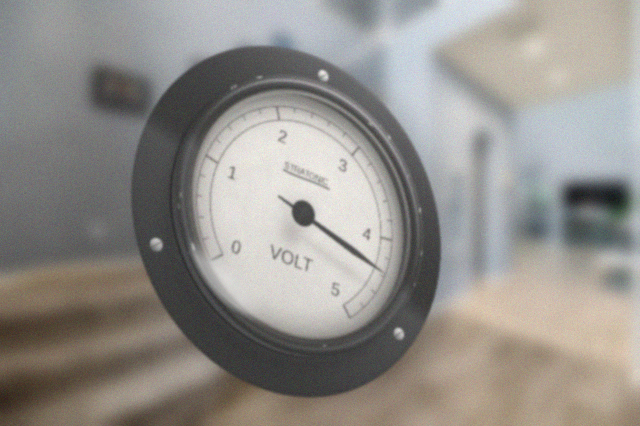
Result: 4.4 V
